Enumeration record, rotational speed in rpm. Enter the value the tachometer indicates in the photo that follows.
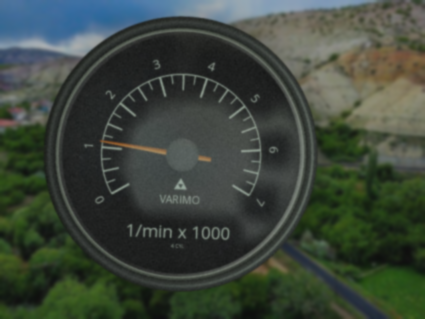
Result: 1125 rpm
